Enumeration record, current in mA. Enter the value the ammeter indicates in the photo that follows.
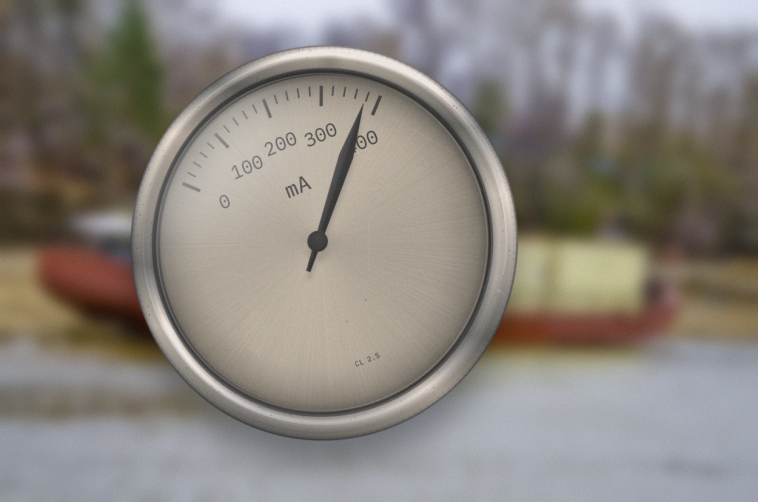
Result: 380 mA
